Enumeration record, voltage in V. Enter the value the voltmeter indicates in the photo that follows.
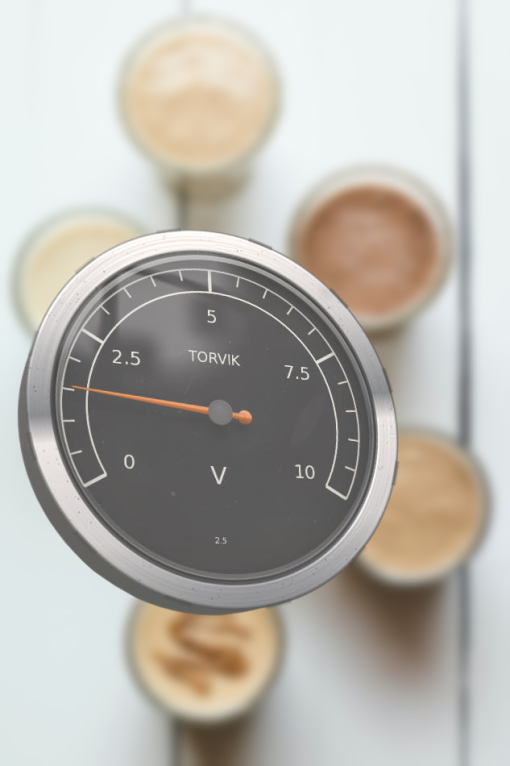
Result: 1.5 V
